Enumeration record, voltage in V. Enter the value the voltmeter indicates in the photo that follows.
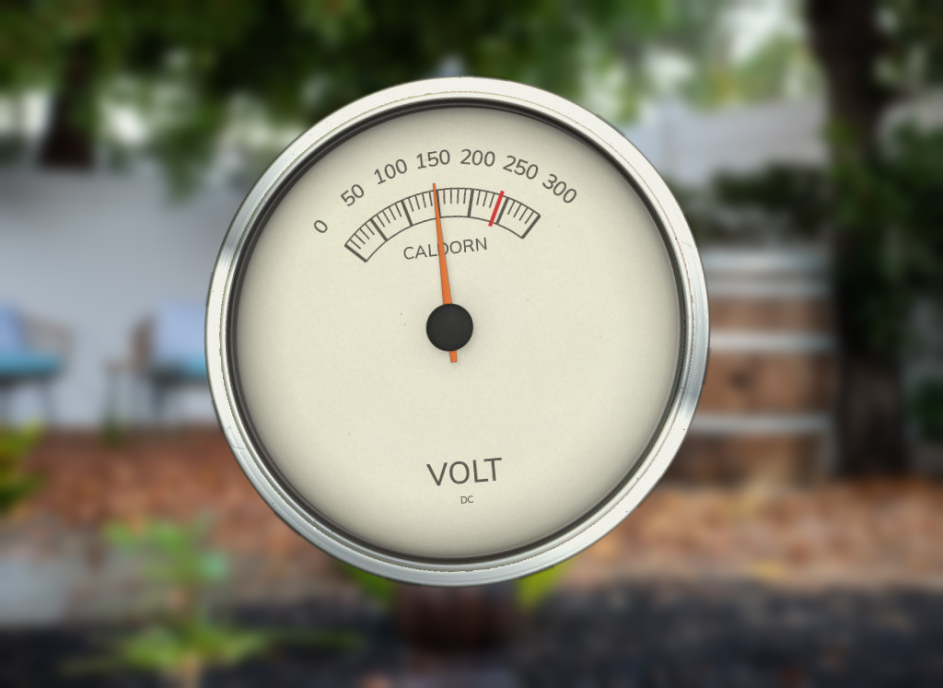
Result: 150 V
